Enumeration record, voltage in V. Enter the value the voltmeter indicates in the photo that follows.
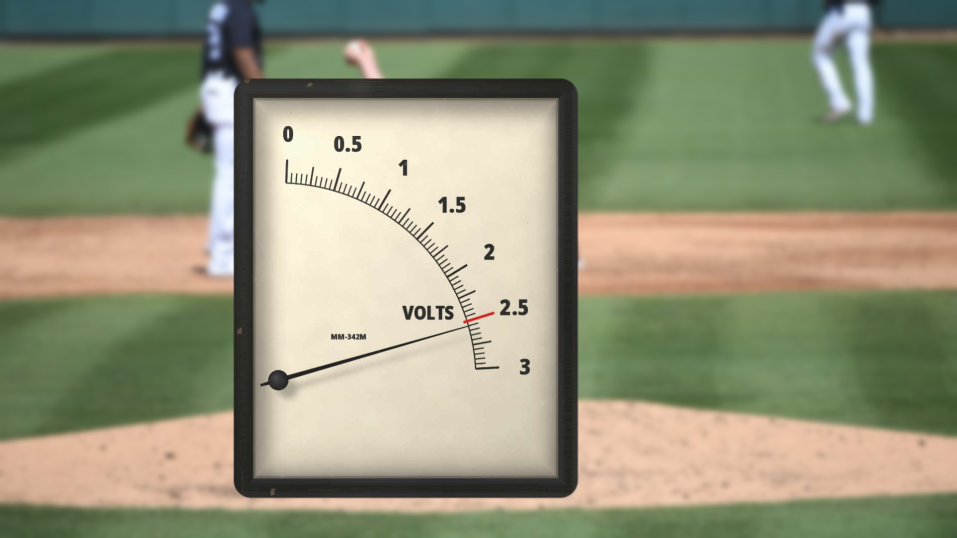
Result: 2.55 V
